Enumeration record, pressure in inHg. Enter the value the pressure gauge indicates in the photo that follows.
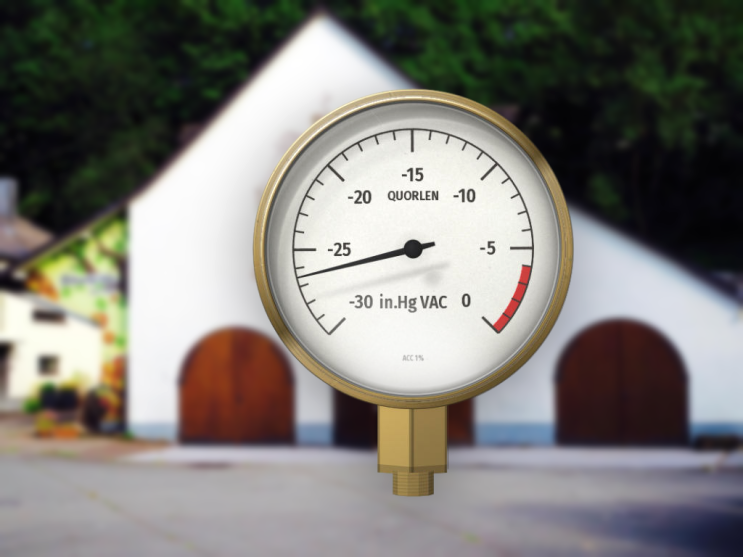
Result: -26.5 inHg
